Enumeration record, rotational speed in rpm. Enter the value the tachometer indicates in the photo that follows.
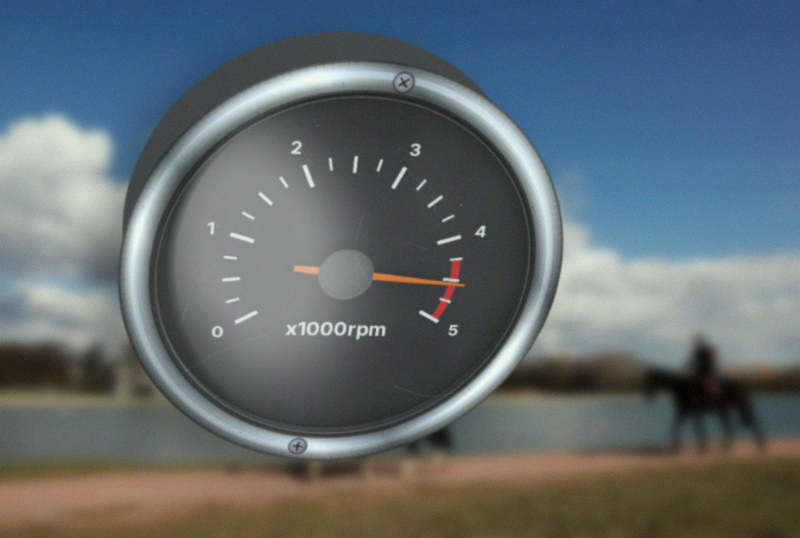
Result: 4500 rpm
